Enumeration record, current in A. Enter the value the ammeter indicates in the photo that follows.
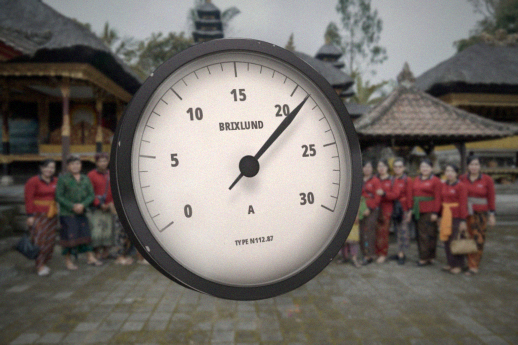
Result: 21 A
